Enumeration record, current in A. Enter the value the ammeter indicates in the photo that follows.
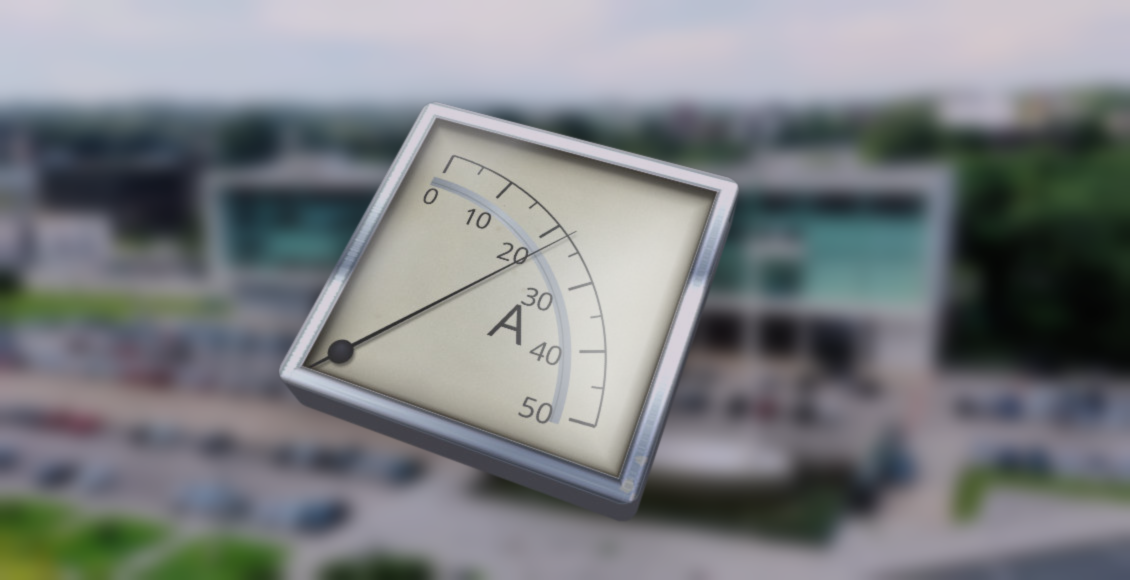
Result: 22.5 A
